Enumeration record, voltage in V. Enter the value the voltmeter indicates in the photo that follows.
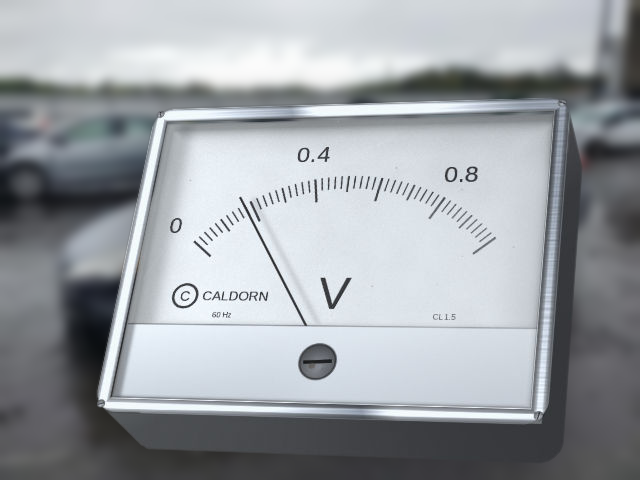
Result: 0.18 V
